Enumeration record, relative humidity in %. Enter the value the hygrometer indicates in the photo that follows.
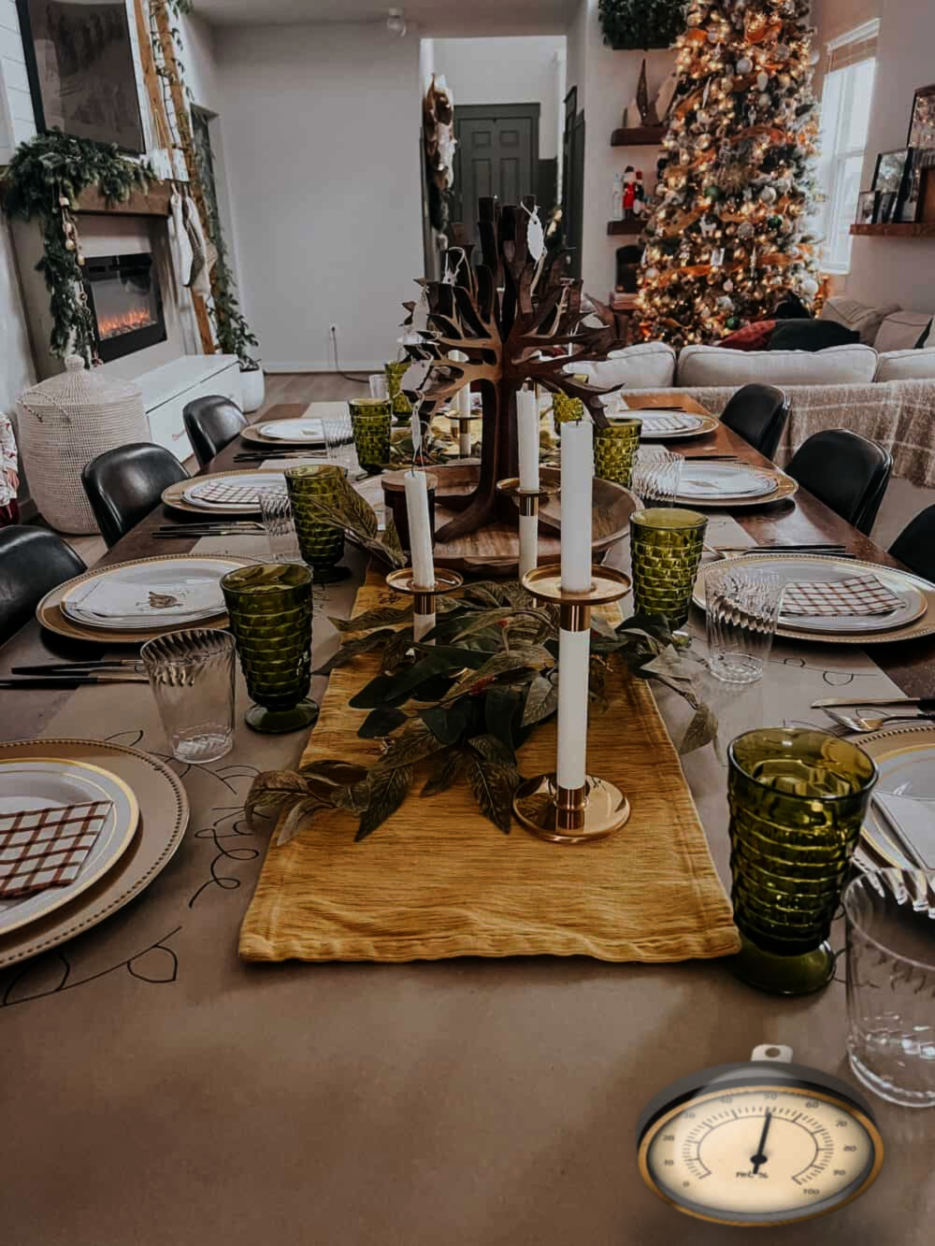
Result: 50 %
